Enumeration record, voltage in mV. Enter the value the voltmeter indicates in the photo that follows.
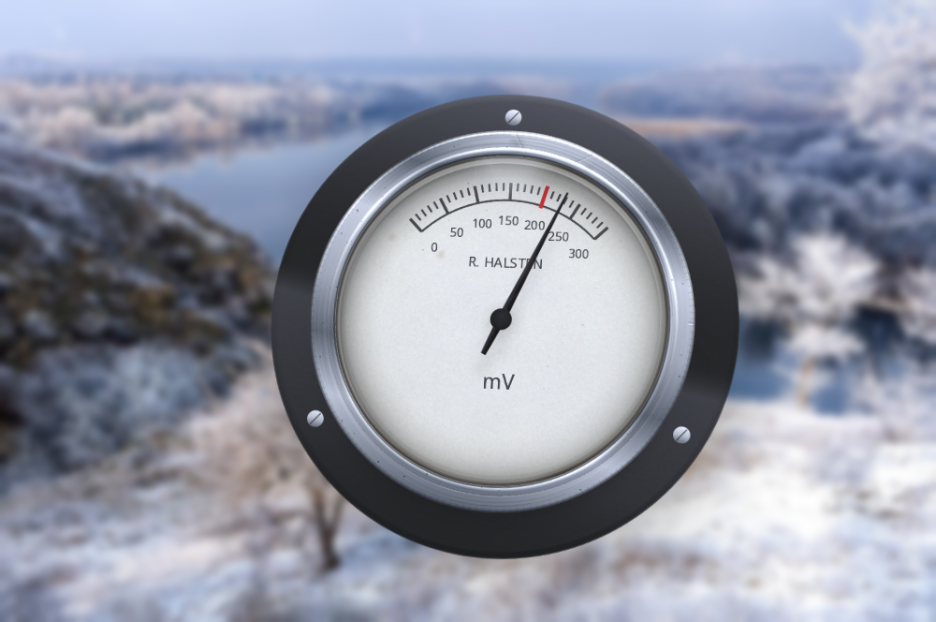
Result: 230 mV
